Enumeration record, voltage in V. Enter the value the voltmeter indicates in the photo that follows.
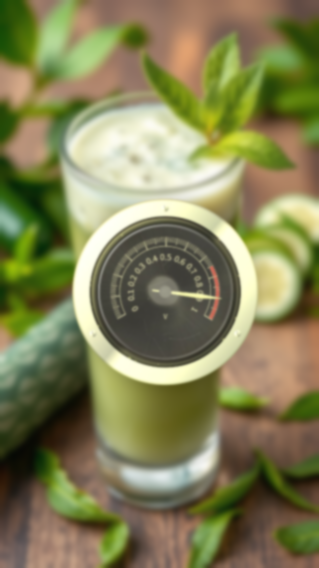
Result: 0.9 V
